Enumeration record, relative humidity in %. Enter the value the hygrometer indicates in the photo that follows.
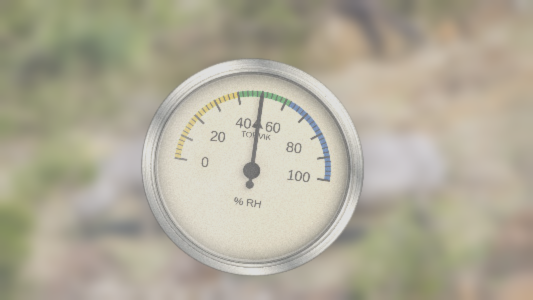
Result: 50 %
